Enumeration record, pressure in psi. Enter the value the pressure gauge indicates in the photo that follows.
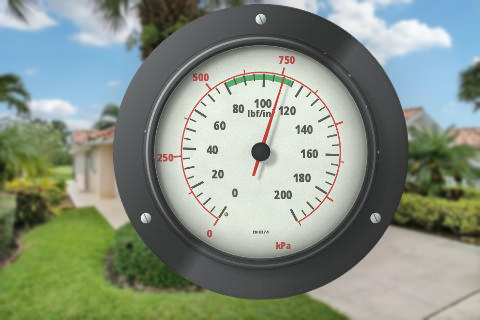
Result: 110 psi
